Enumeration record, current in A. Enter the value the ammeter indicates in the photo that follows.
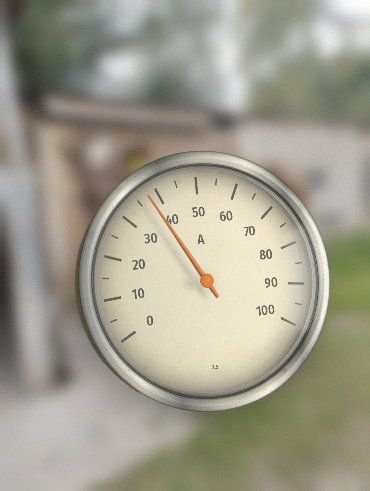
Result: 37.5 A
